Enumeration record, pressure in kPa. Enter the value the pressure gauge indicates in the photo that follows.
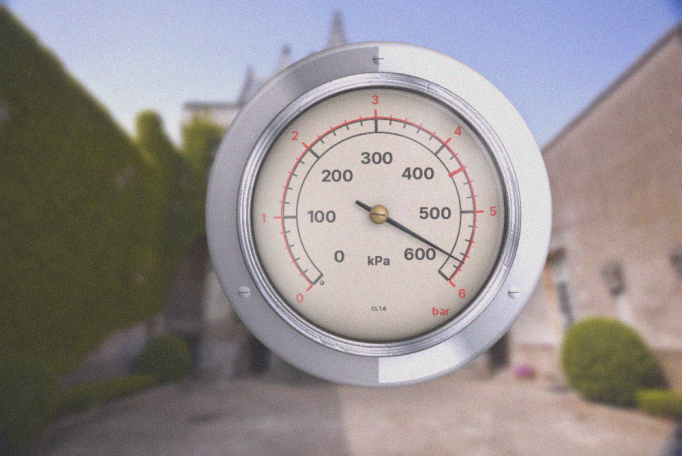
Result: 570 kPa
